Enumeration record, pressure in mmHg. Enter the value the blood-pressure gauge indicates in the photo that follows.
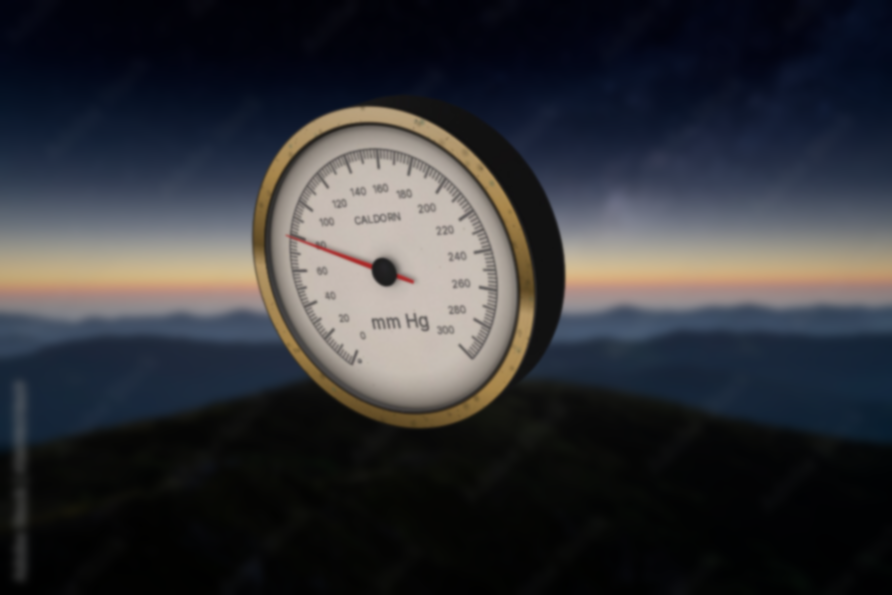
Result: 80 mmHg
